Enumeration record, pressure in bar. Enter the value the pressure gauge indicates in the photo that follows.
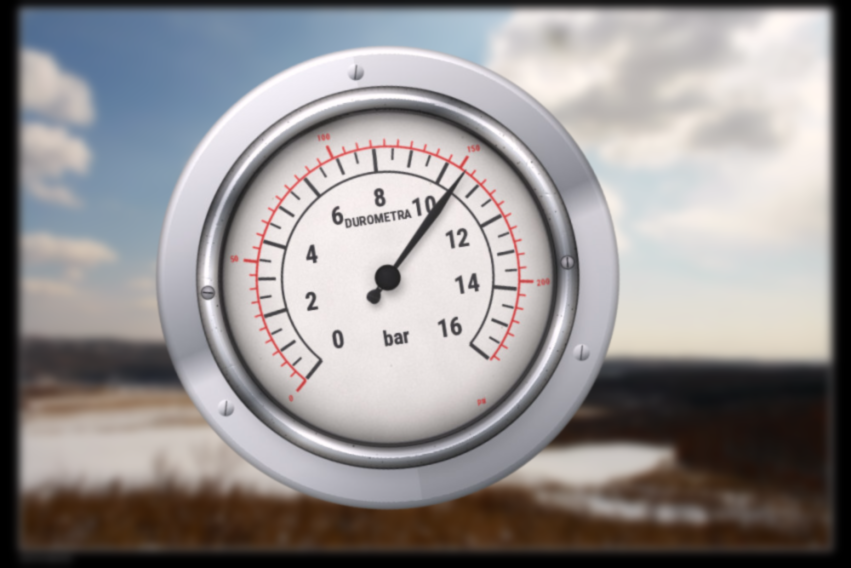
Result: 10.5 bar
